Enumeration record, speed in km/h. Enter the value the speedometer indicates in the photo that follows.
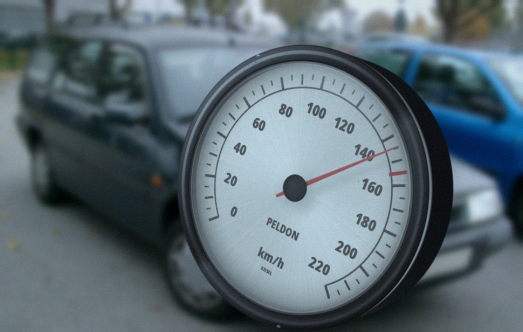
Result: 145 km/h
